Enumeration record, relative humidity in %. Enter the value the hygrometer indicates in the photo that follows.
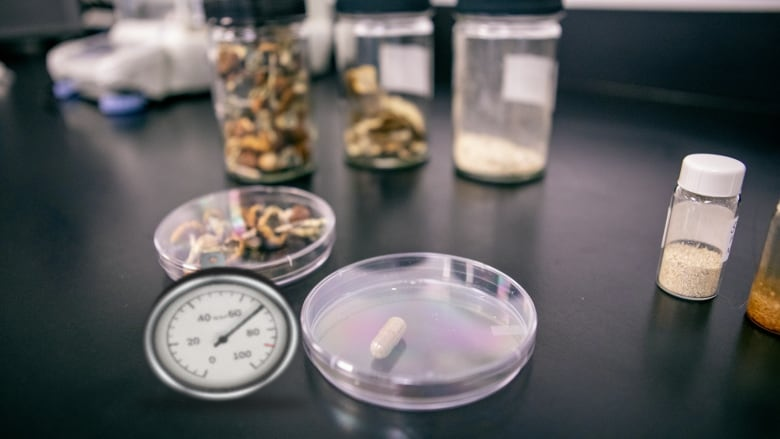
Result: 68 %
